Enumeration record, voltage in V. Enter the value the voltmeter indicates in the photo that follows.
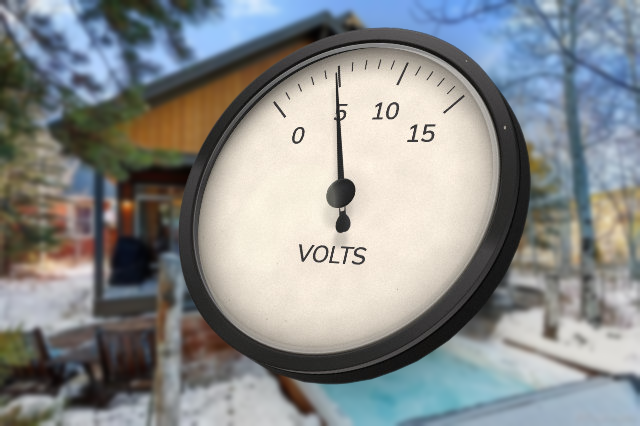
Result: 5 V
